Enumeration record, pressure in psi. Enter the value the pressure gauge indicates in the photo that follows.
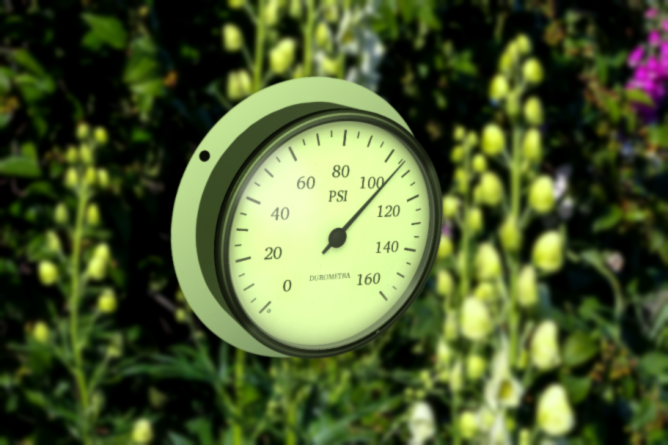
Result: 105 psi
